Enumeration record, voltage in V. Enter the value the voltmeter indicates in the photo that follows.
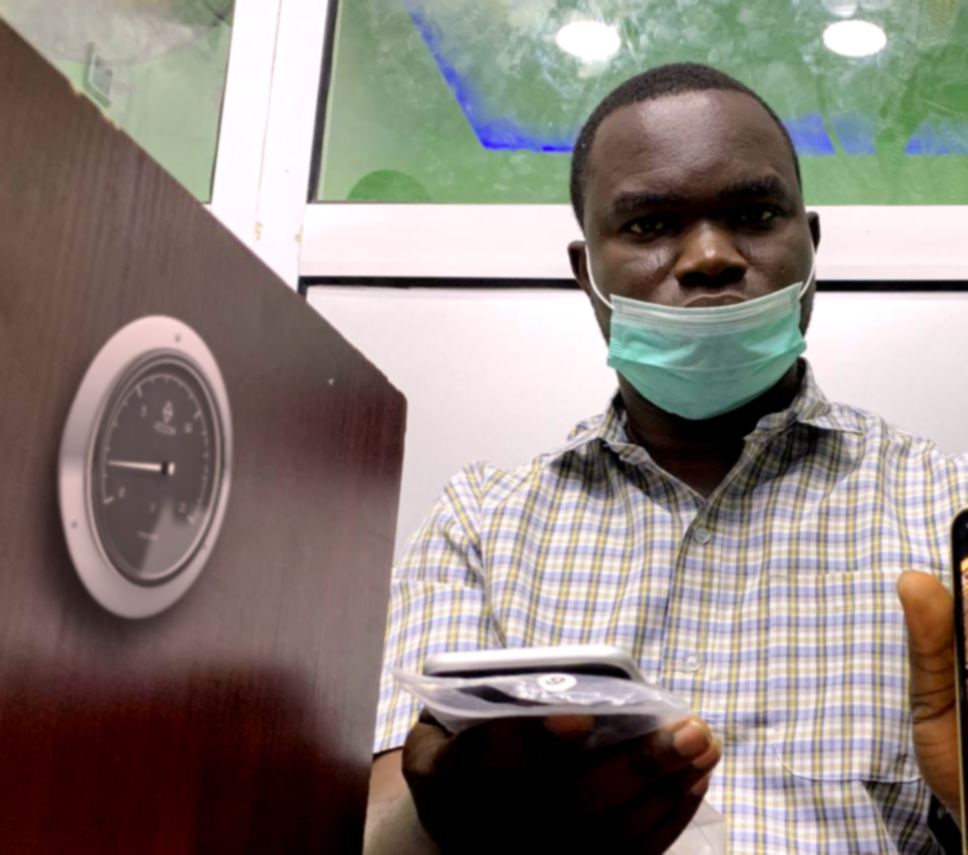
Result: 1.5 V
